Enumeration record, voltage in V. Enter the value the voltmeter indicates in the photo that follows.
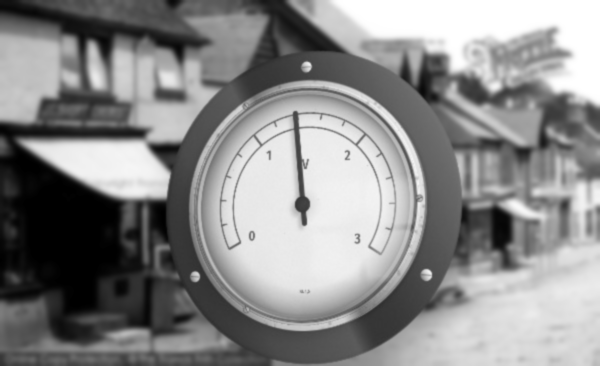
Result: 1.4 V
